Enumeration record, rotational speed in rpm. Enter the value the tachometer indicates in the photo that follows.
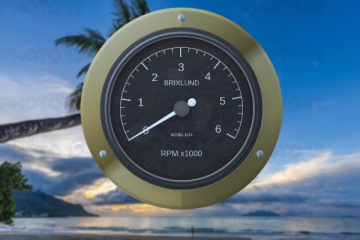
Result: 0 rpm
